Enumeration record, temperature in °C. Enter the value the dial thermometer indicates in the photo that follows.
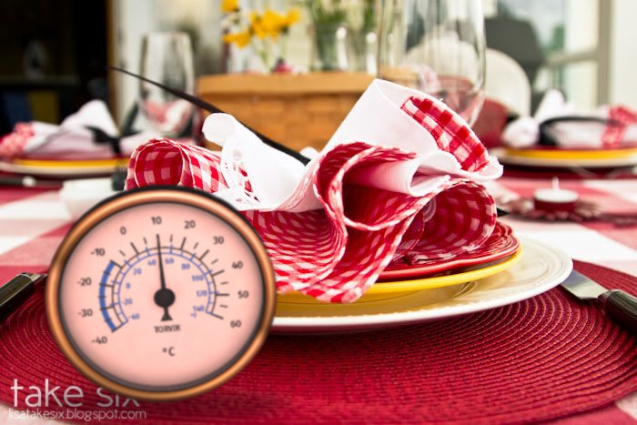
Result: 10 °C
